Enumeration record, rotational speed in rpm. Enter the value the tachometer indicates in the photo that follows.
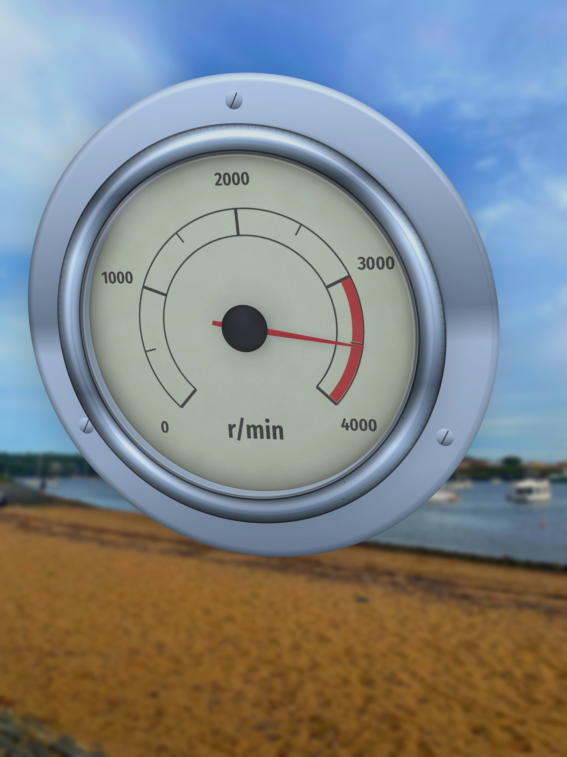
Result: 3500 rpm
